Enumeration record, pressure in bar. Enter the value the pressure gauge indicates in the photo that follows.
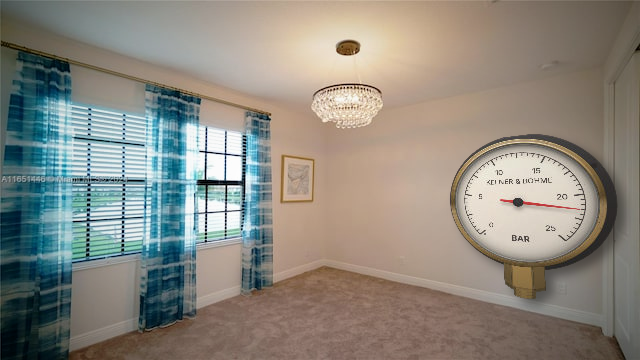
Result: 21.5 bar
